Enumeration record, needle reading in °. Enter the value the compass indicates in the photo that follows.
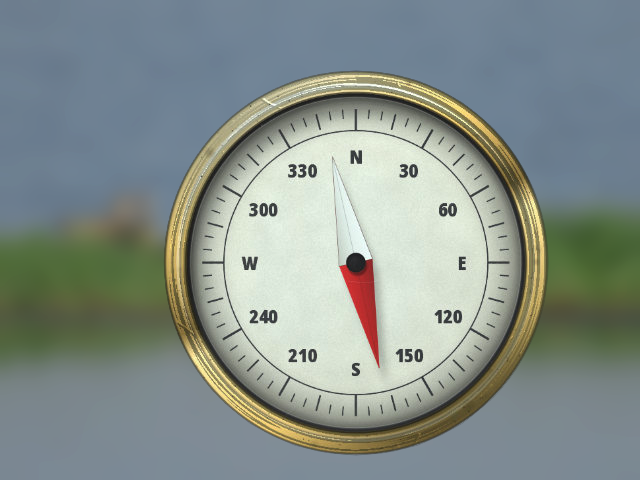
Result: 167.5 °
